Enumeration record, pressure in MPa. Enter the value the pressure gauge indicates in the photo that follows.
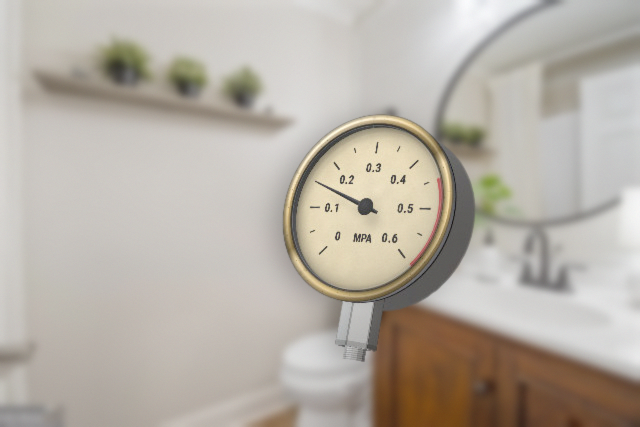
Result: 0.15 MPa
